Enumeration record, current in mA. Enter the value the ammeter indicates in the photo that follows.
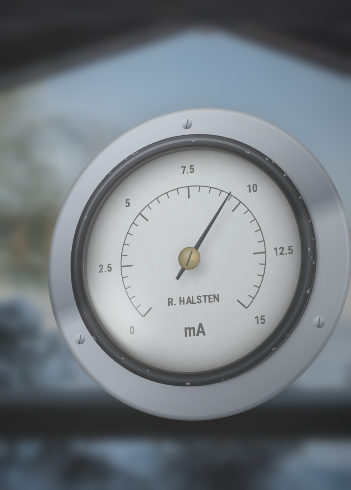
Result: 9.5 mA
